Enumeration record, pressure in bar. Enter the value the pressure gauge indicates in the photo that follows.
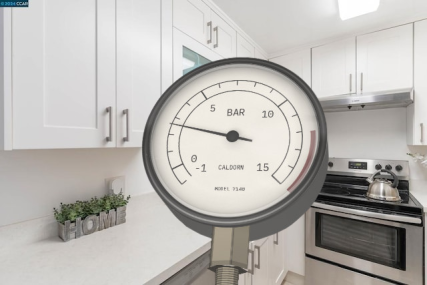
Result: 2.5 bar
